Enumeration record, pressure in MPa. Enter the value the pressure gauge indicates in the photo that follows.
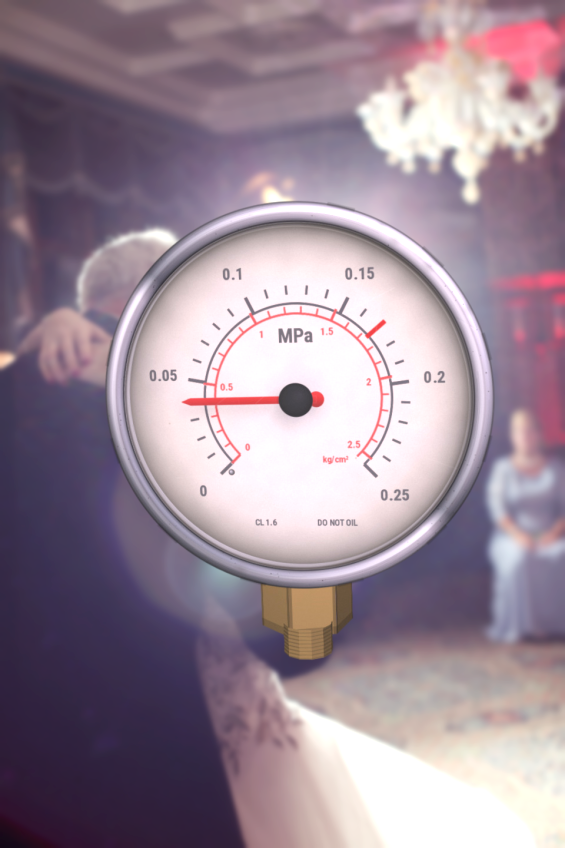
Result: 0.04 MPa
